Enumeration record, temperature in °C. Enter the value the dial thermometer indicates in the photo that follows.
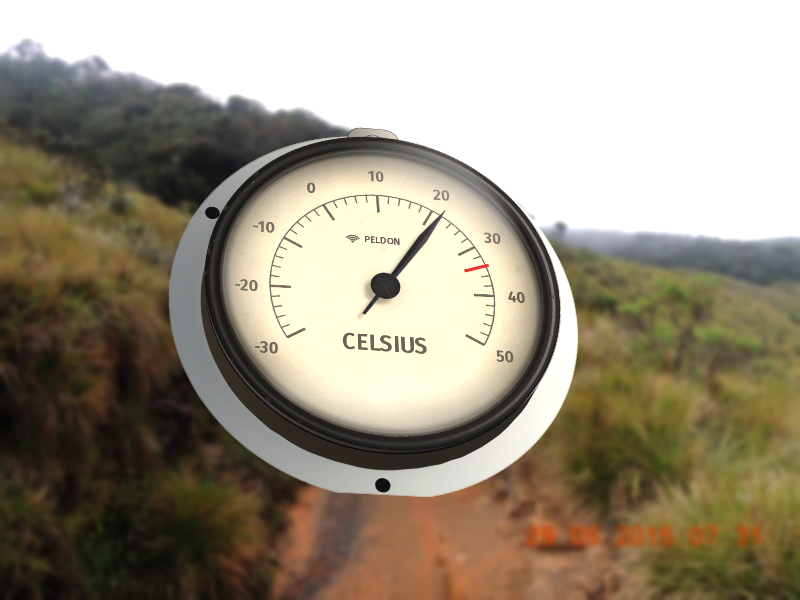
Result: 22 °C
